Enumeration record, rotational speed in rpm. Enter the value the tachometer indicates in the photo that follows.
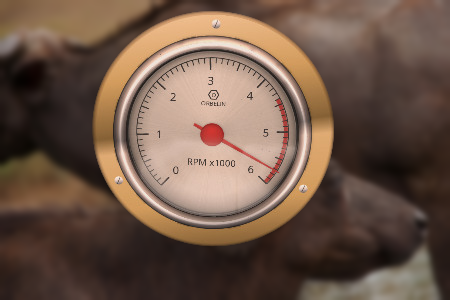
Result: 5700 rpm
